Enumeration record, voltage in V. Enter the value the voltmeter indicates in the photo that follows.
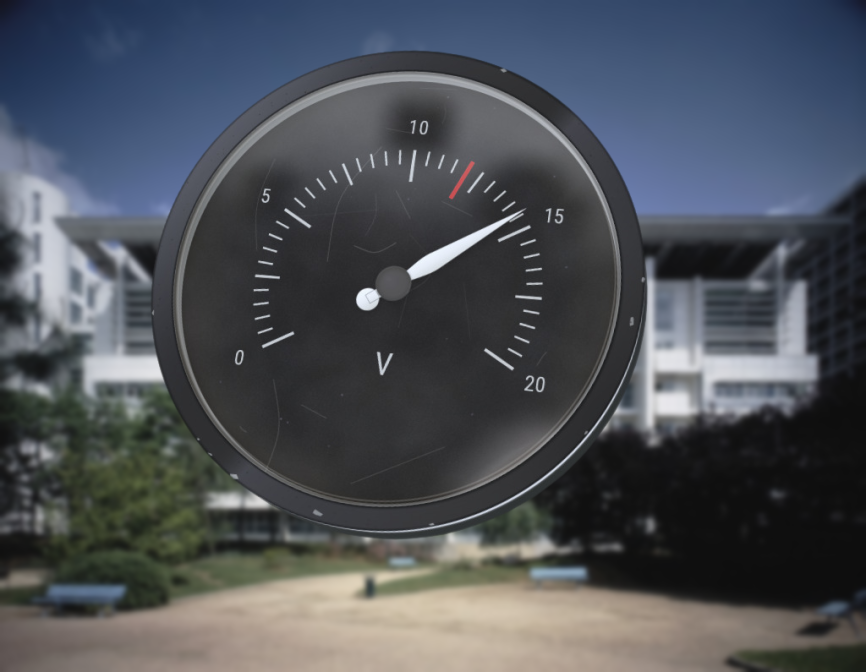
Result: 14.5 V
